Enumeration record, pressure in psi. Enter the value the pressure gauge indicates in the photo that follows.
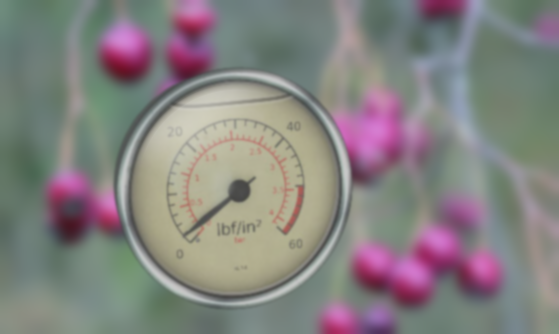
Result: 2 psi
